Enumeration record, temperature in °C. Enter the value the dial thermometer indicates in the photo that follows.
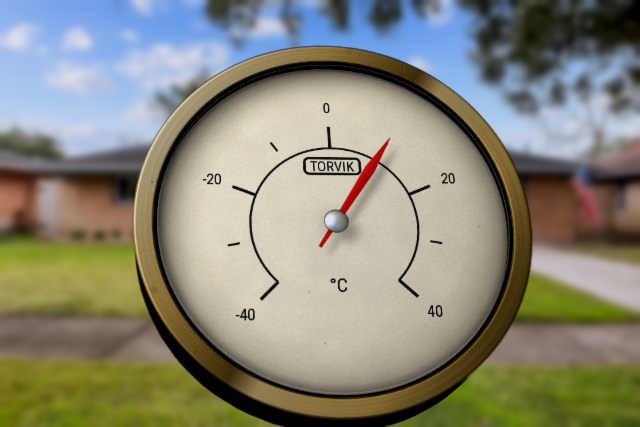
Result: 10 °C
